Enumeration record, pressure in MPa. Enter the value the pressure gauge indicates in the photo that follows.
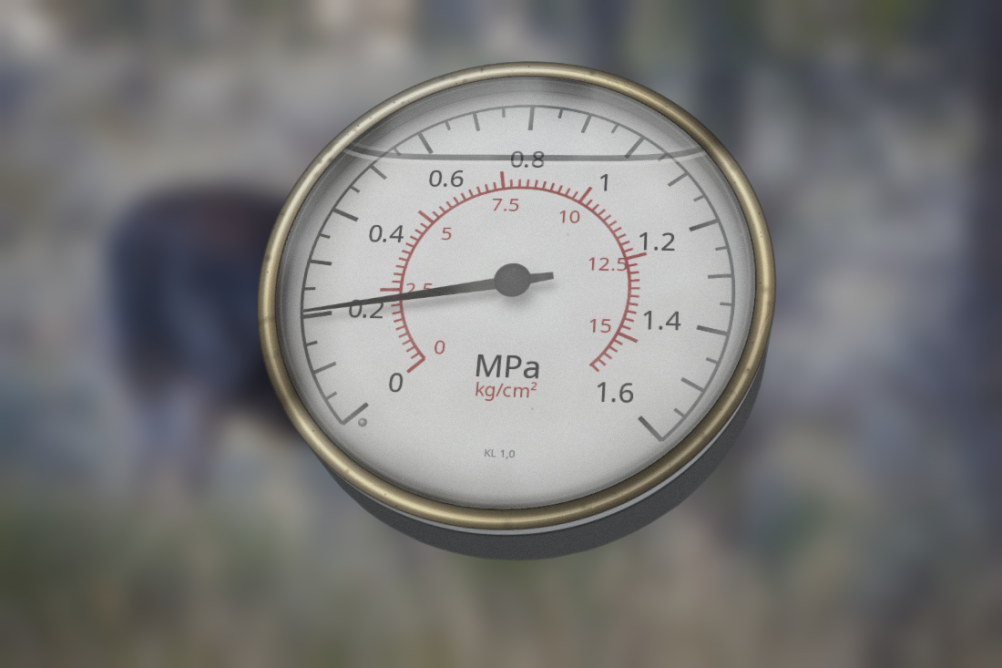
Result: 0.2 MPa
